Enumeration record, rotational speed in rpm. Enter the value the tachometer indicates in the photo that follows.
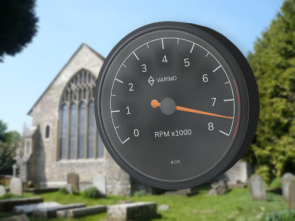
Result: 7500 rpm
